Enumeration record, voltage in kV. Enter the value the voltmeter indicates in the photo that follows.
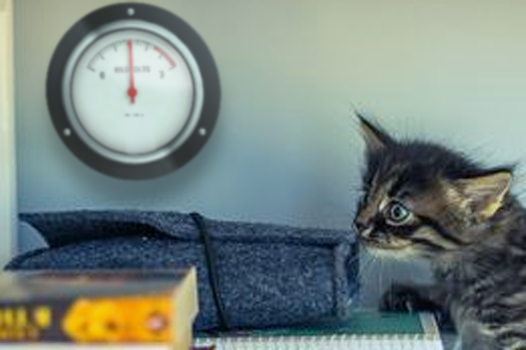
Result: 1.5 kV
